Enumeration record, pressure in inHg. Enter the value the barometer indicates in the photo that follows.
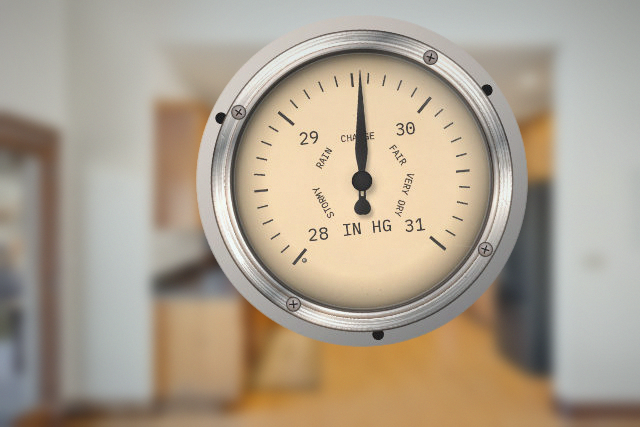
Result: 29.55 inHg
